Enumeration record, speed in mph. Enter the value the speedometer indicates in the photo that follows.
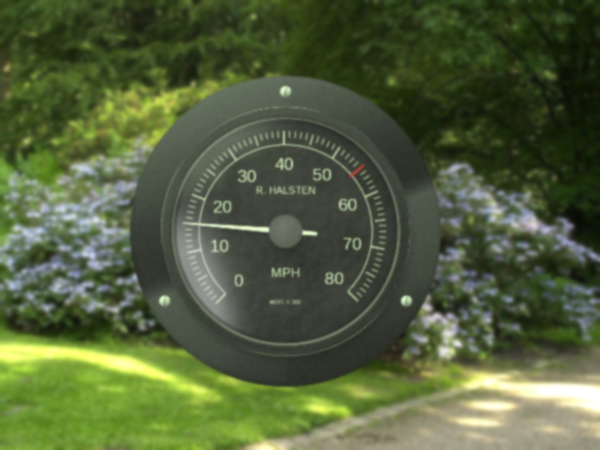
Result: 15 mph
